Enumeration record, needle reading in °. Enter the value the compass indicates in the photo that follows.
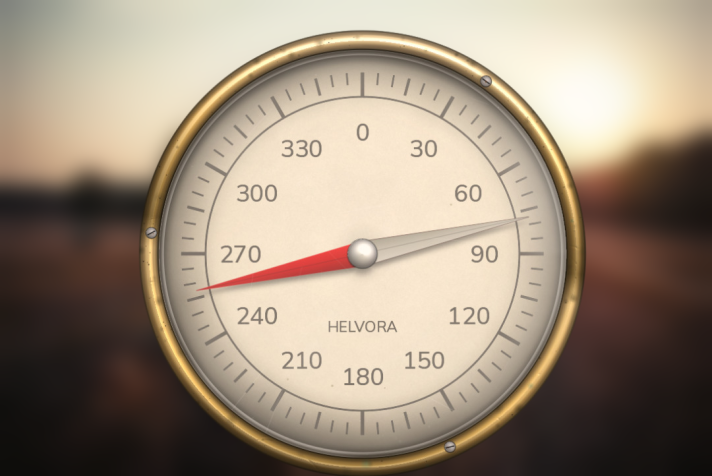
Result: 257.5 °
